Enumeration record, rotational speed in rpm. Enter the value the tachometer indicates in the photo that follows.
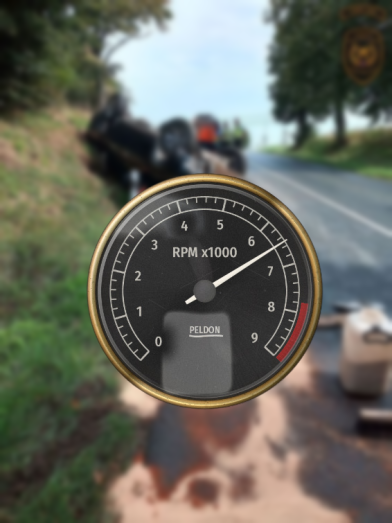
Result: 6500 rpm
